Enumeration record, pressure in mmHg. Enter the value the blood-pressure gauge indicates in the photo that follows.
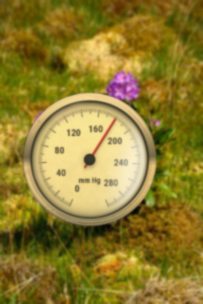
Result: 180 mmHg
